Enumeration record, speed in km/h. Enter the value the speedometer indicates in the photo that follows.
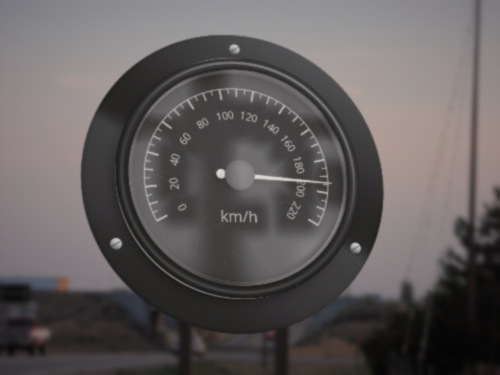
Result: 195 km/h
